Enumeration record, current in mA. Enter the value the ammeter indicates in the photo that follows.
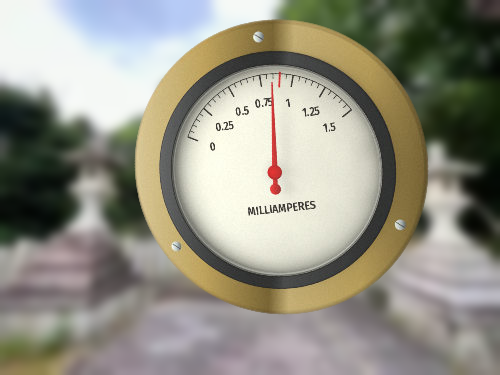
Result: 0.85 mA
